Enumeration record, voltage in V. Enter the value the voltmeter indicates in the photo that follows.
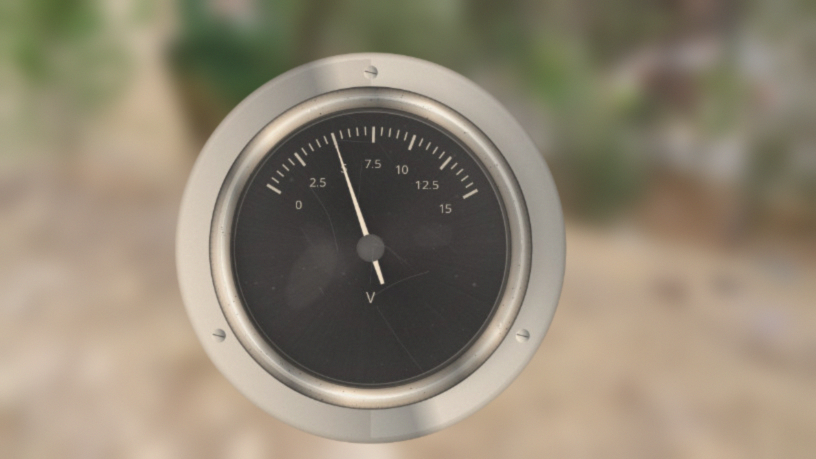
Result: 5 V
